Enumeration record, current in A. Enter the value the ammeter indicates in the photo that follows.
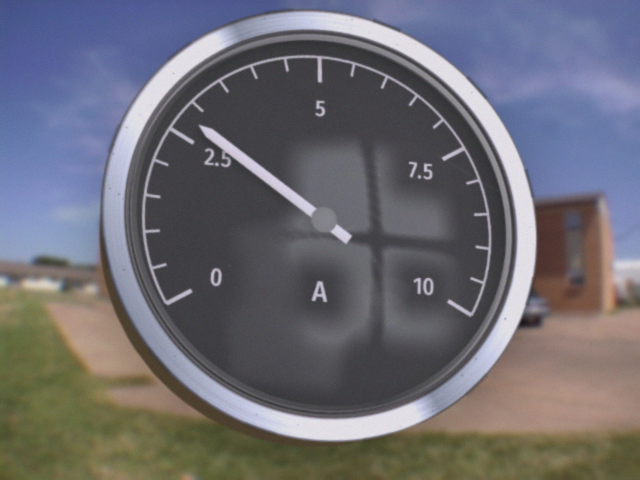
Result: 2.75 A
